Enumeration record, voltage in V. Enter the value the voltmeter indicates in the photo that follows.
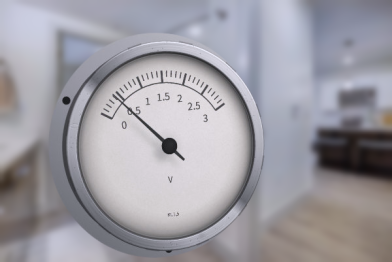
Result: 0.4 V
